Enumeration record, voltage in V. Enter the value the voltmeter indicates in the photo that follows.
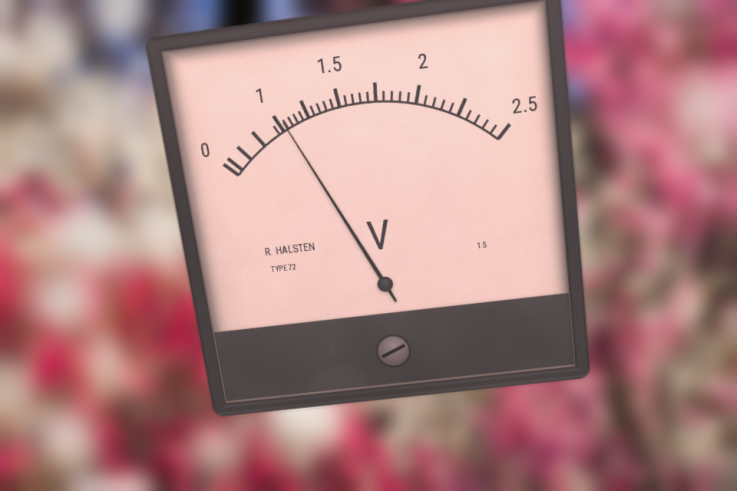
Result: 1.05 V
